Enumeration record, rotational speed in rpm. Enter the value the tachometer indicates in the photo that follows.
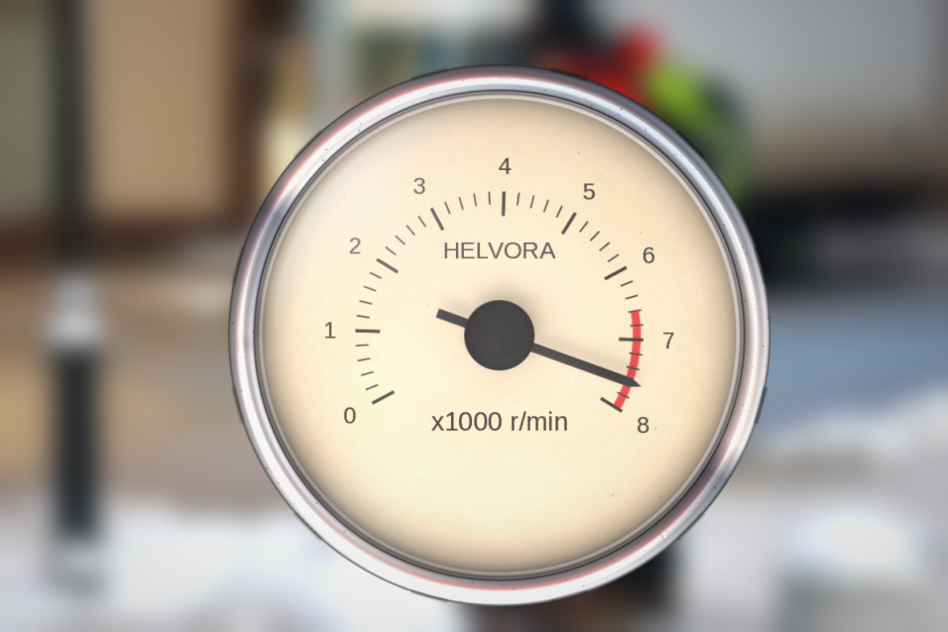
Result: 7600 rpm
